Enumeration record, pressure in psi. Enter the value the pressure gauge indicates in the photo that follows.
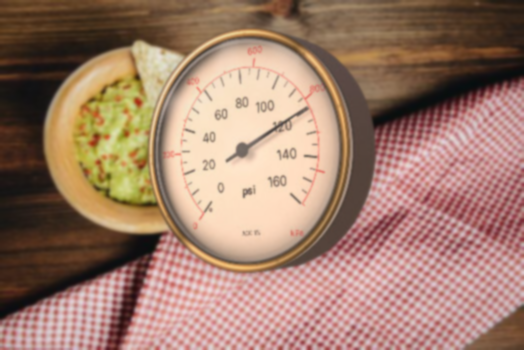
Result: 120 psi
